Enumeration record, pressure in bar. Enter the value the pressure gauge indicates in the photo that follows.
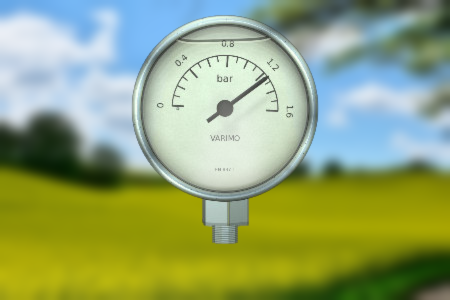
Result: 1.25 bar
